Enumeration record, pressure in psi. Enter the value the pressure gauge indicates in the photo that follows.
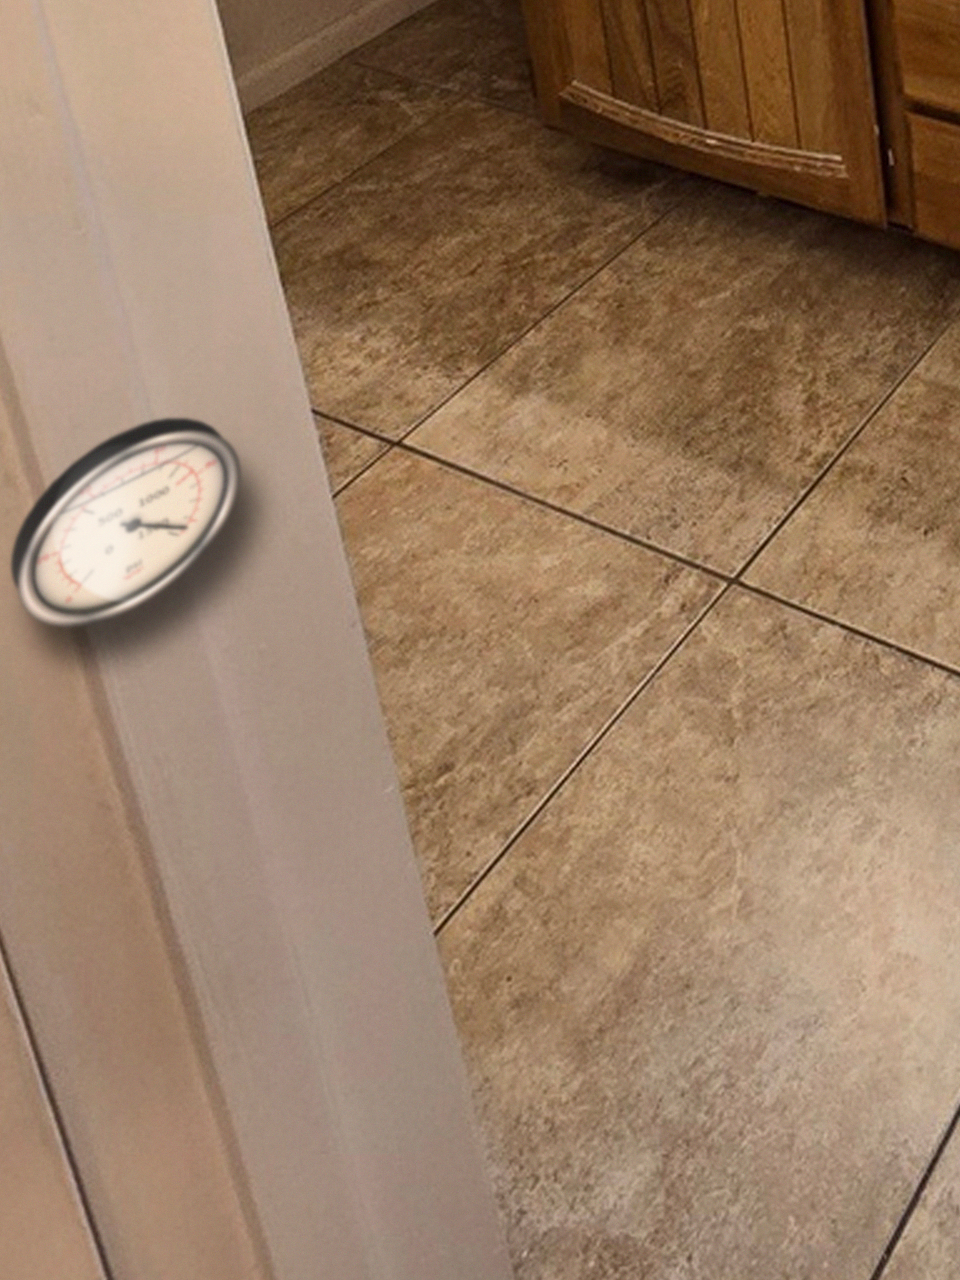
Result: 1450 psi
